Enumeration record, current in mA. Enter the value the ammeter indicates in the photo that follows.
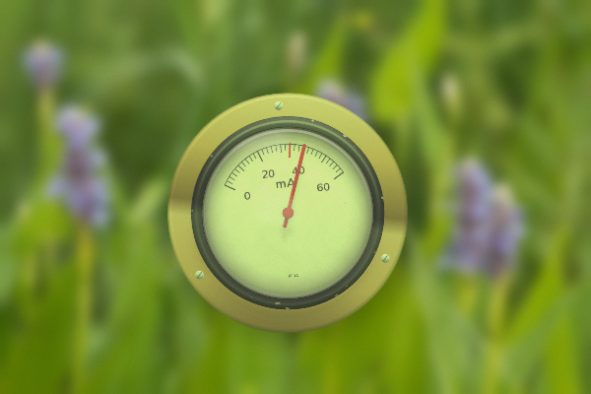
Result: 40 mA
